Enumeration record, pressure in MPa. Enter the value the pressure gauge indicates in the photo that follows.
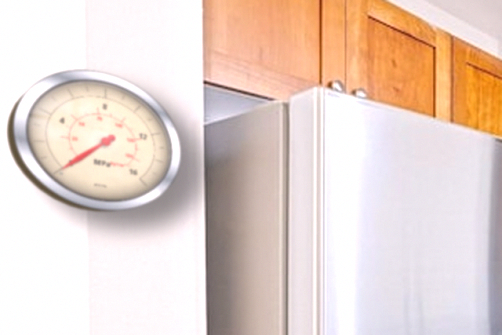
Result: 0 MPa
